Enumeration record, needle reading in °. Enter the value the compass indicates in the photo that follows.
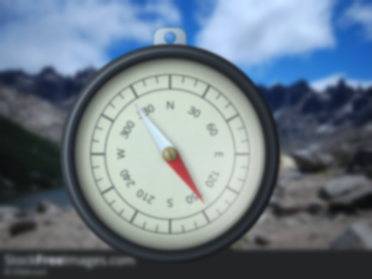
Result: 145 °
